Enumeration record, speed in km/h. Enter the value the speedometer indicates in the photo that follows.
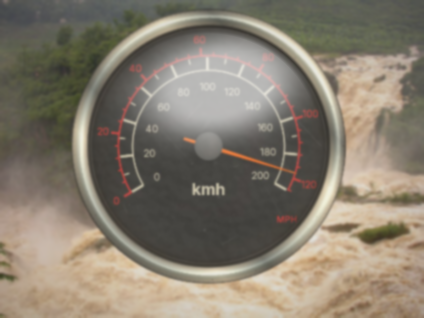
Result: 190 km/h
